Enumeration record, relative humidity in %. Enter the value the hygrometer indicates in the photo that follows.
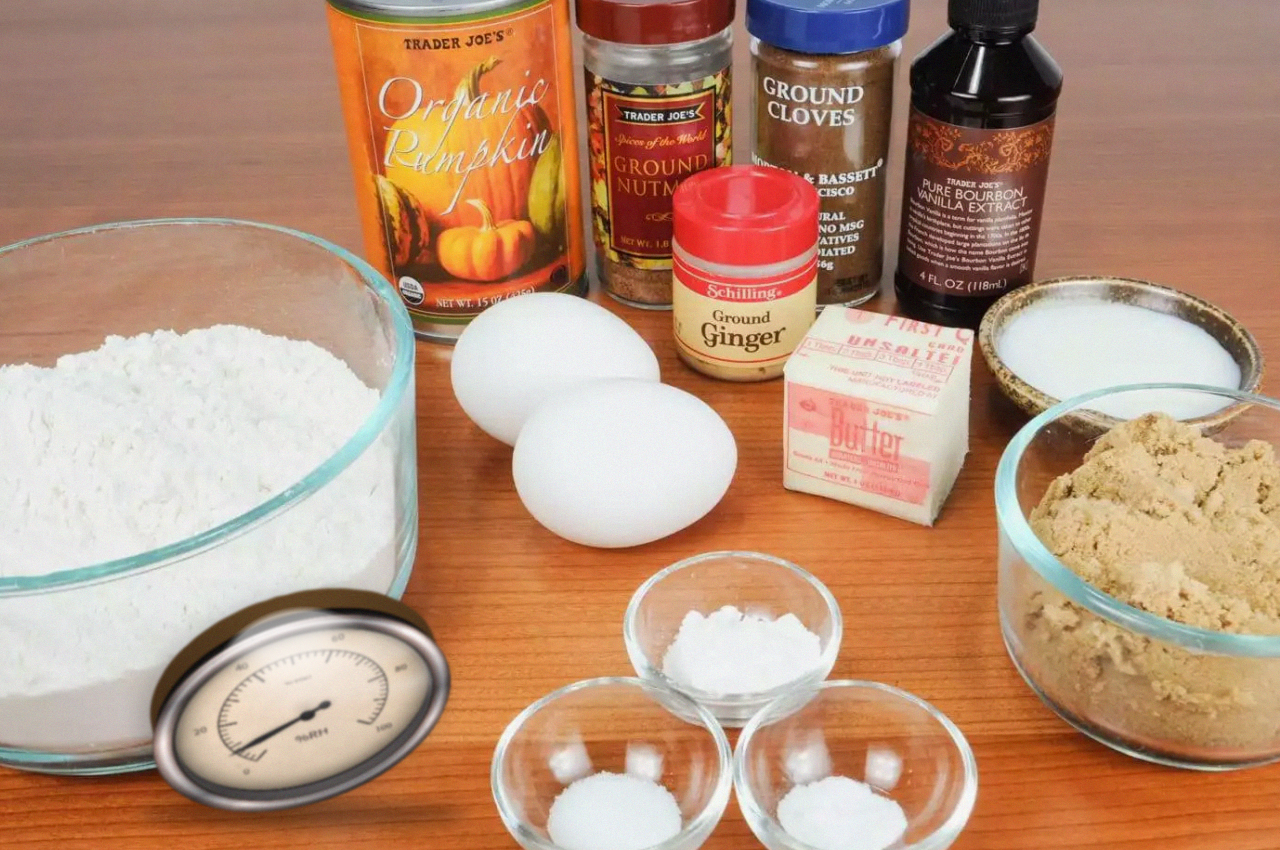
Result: 10 %
